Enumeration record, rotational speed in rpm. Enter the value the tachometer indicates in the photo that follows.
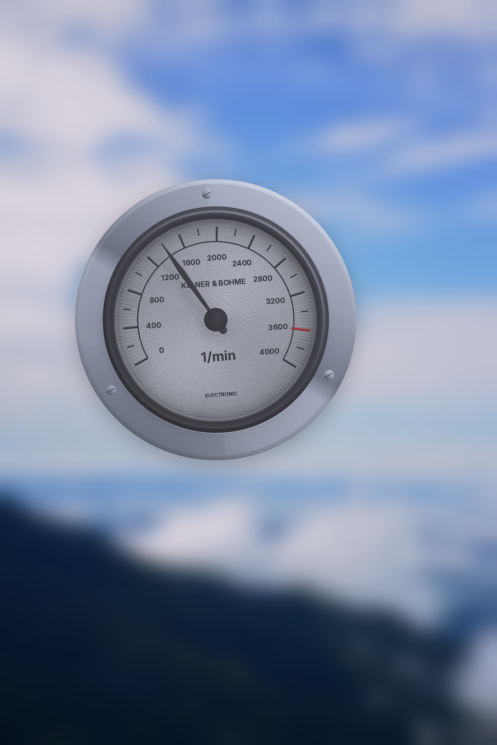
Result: 1400 rpm
